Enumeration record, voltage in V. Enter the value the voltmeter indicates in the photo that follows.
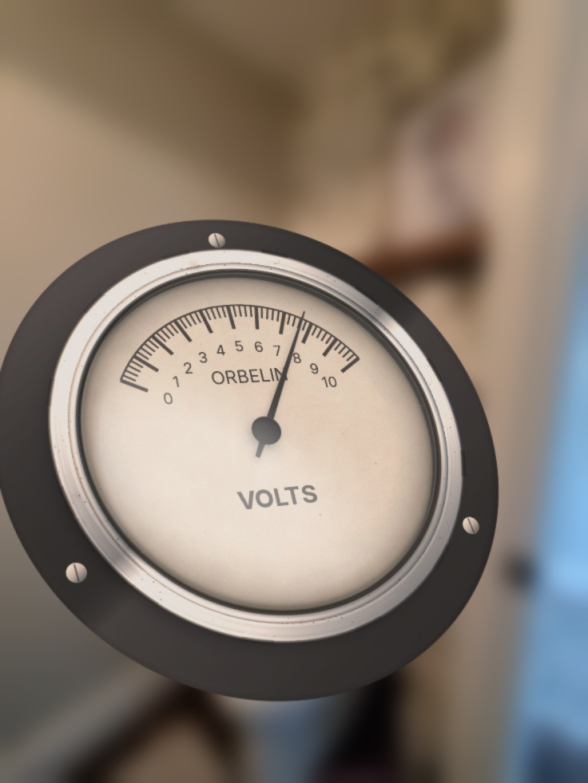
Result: 7.6 V
